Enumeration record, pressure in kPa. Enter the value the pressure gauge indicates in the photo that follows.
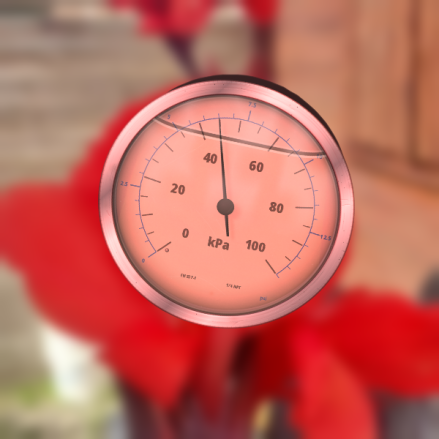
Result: 45 kPa
